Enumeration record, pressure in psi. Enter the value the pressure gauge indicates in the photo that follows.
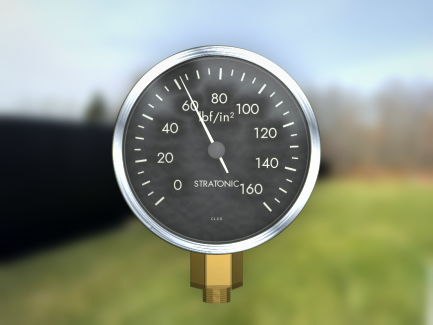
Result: 62.5 psi
